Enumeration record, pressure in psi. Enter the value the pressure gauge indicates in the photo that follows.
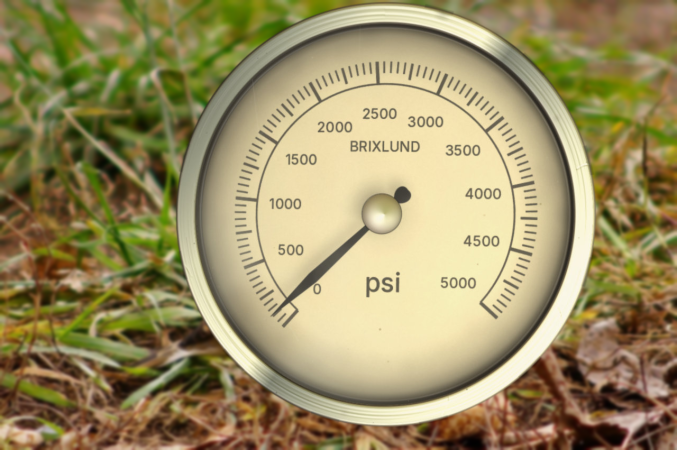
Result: 100 psi
